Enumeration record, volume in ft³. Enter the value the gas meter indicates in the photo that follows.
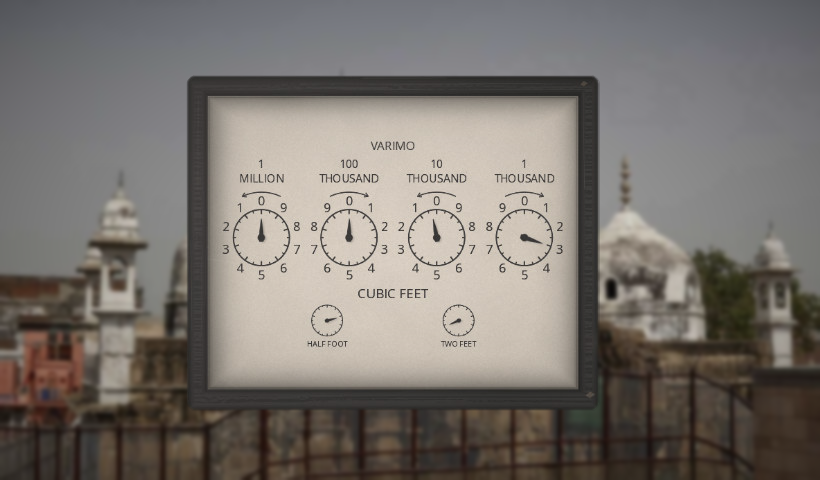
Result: 300 ft³
